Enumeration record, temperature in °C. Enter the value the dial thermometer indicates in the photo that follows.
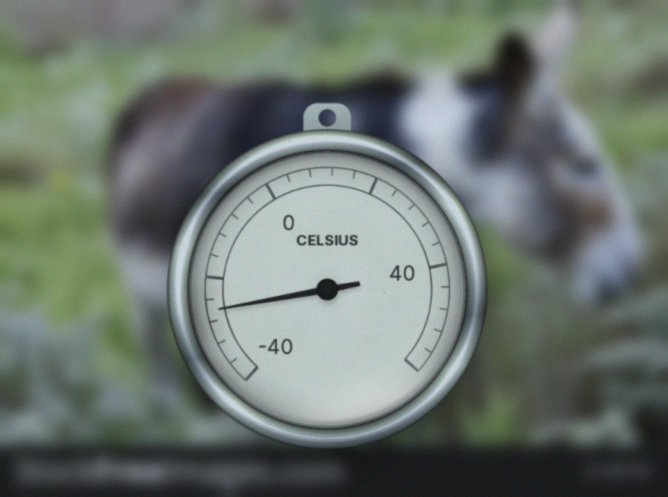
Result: -26 °C
